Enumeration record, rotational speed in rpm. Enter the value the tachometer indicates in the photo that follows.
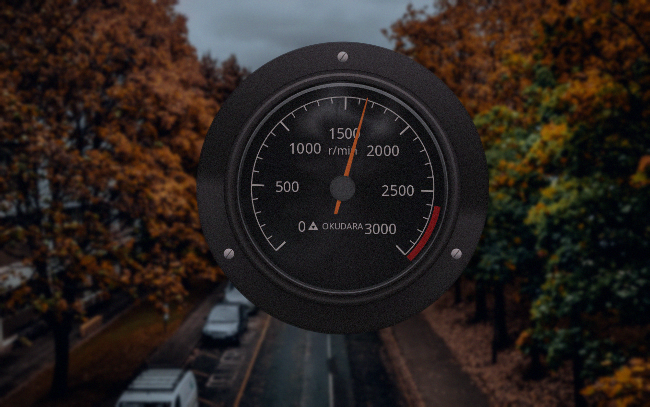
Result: 1650 rpm
